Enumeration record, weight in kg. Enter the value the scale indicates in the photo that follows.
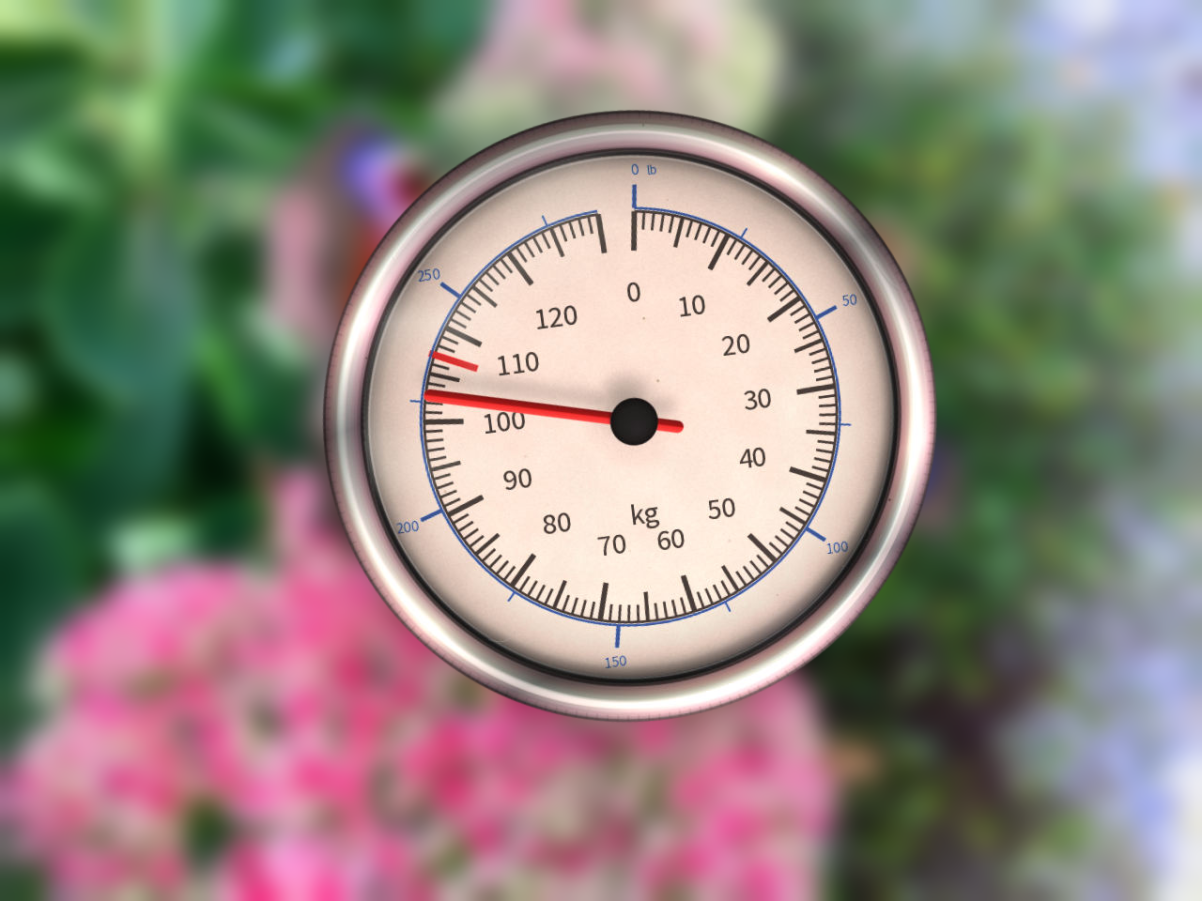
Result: 103 kg
